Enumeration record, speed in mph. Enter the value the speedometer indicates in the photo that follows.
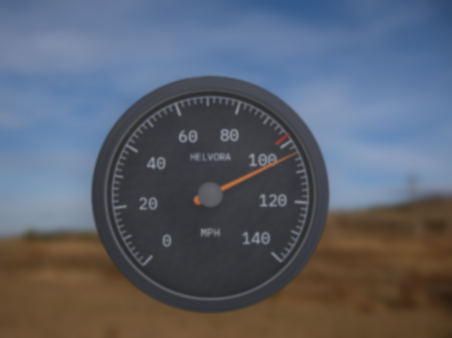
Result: 104 mph
